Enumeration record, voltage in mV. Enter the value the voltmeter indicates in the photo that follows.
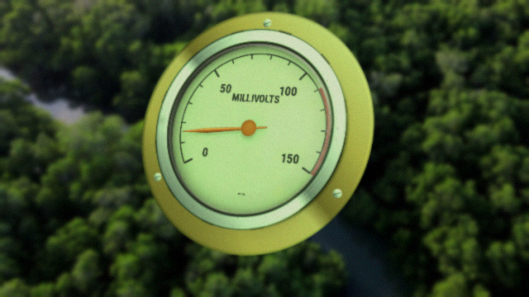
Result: 15 mV
